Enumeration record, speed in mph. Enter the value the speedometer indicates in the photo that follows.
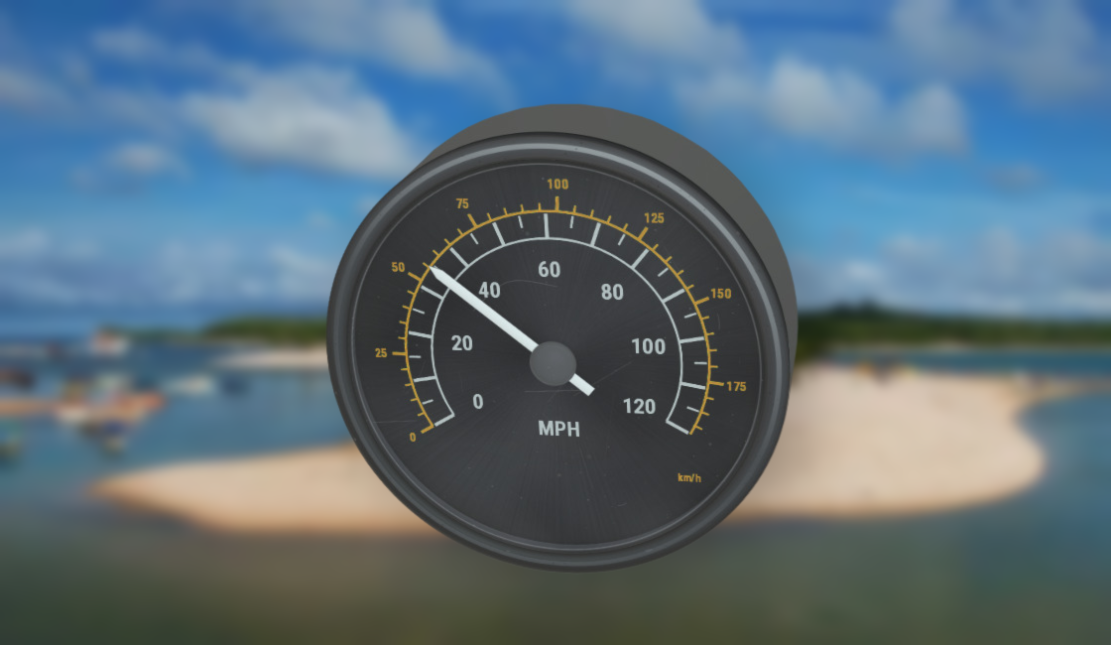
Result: 35 mph
